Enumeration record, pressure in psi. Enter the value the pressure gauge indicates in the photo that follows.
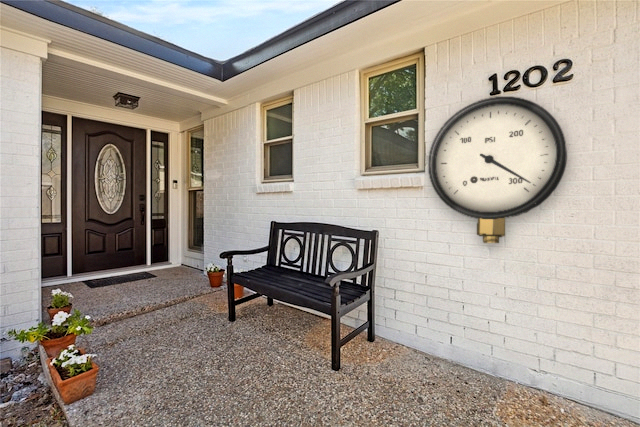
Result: 290 psi
